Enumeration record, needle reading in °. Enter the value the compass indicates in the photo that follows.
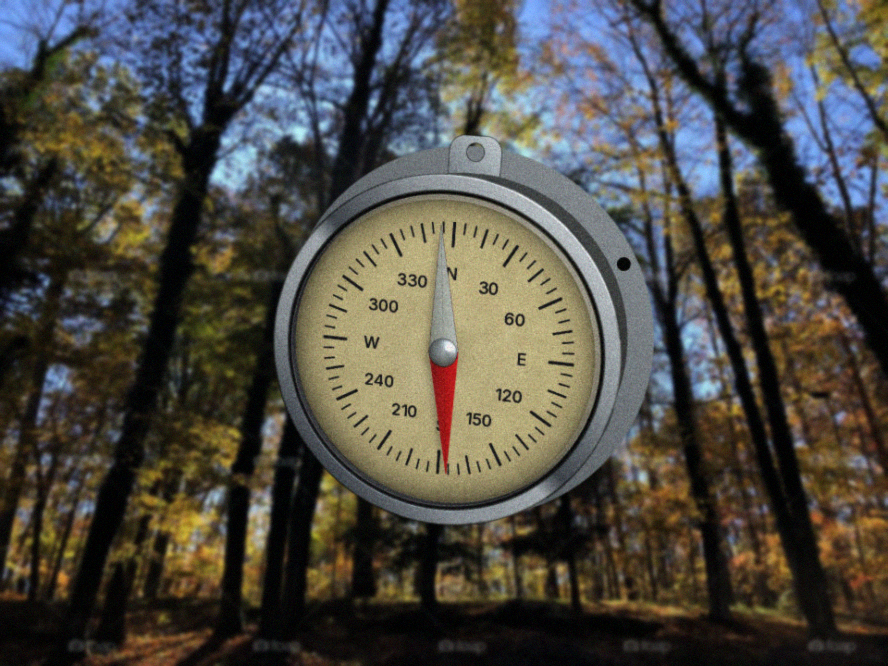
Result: 175 °
